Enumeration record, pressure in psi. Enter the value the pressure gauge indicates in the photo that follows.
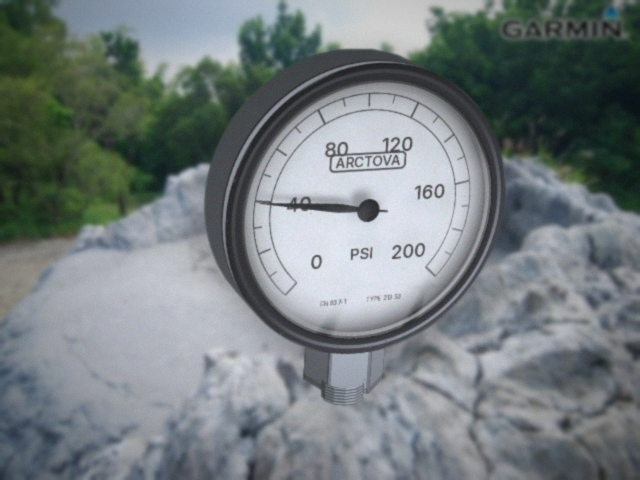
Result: 40 psi
